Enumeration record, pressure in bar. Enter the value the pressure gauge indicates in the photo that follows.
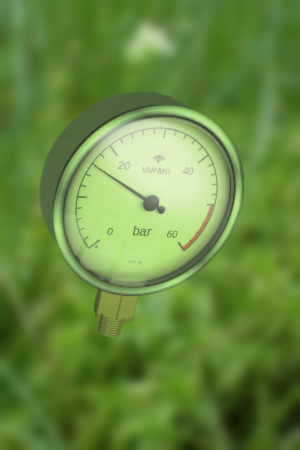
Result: 16 bar
